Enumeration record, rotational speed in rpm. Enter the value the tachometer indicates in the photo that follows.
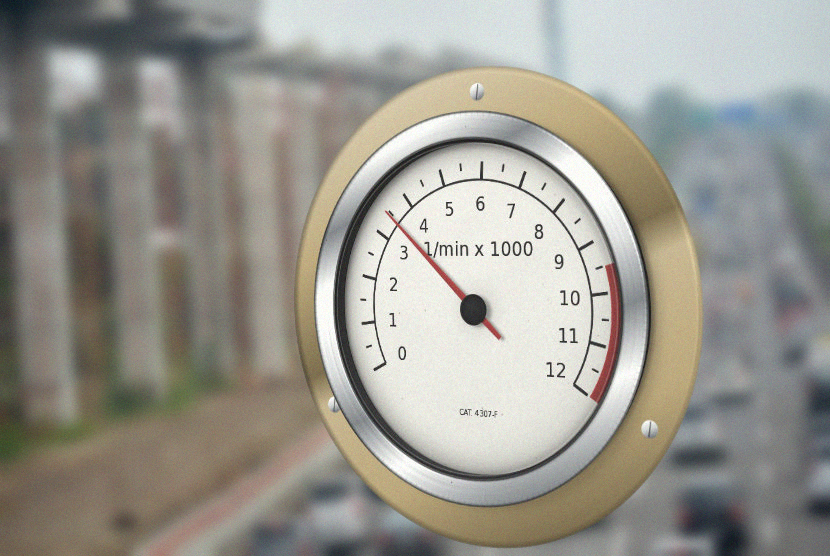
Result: 3500 rpm
